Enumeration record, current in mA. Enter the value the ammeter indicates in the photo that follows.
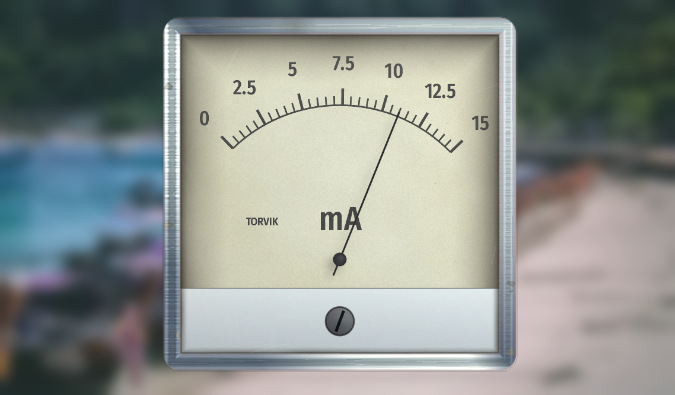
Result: 11 mA
